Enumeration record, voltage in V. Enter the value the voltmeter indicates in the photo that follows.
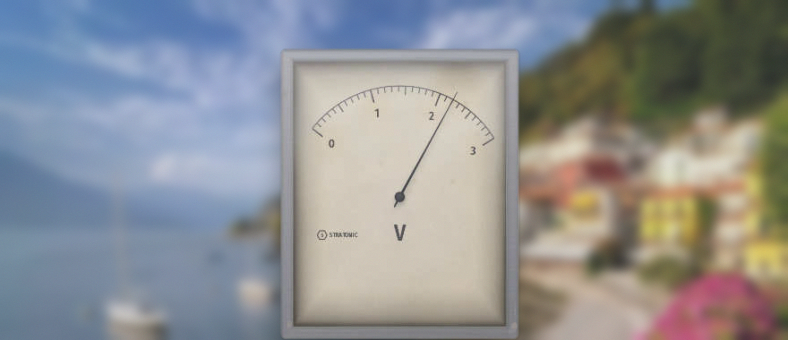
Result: 2.2 V
